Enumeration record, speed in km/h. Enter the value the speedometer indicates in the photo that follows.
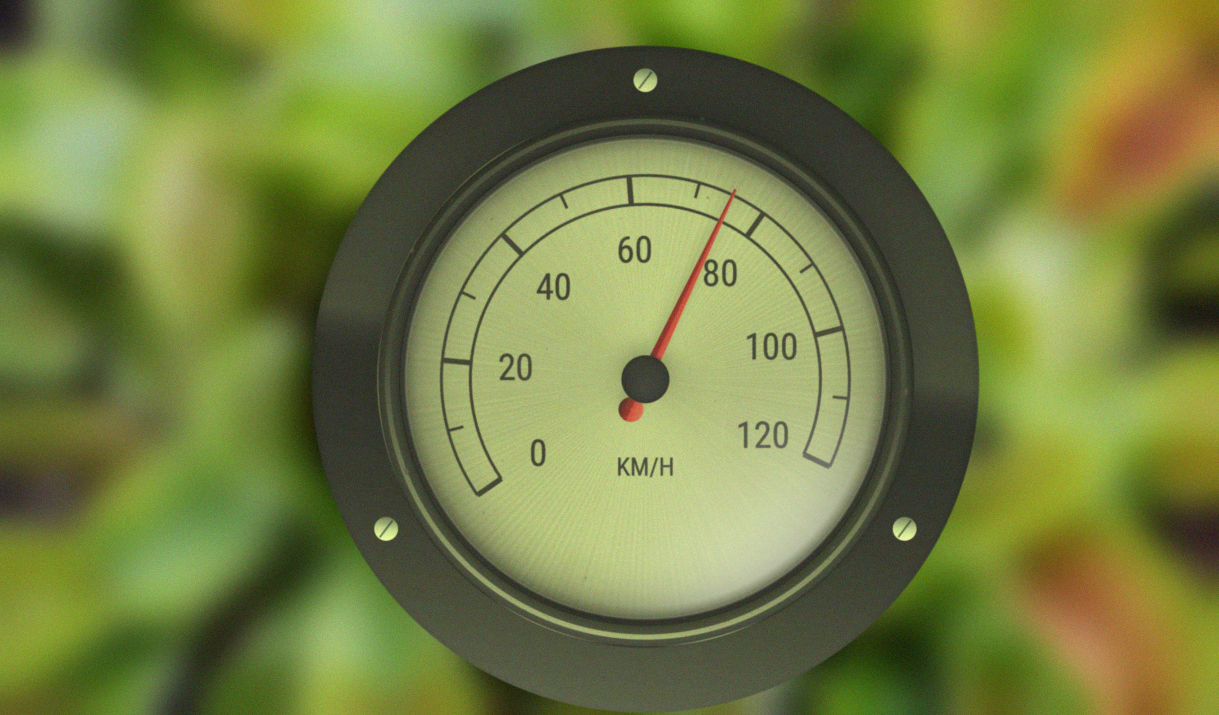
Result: 75 km/h
